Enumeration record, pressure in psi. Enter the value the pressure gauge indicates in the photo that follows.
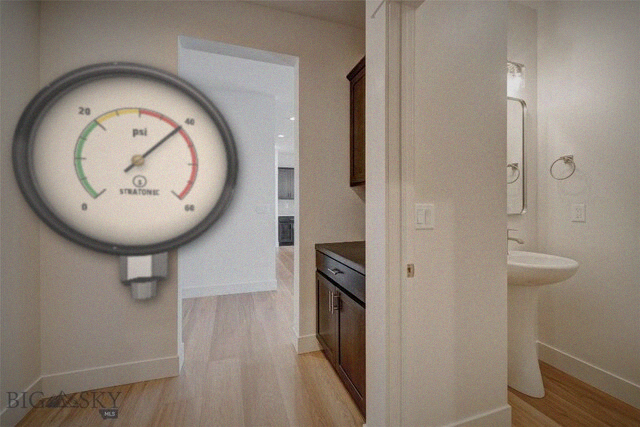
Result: 40 psi
